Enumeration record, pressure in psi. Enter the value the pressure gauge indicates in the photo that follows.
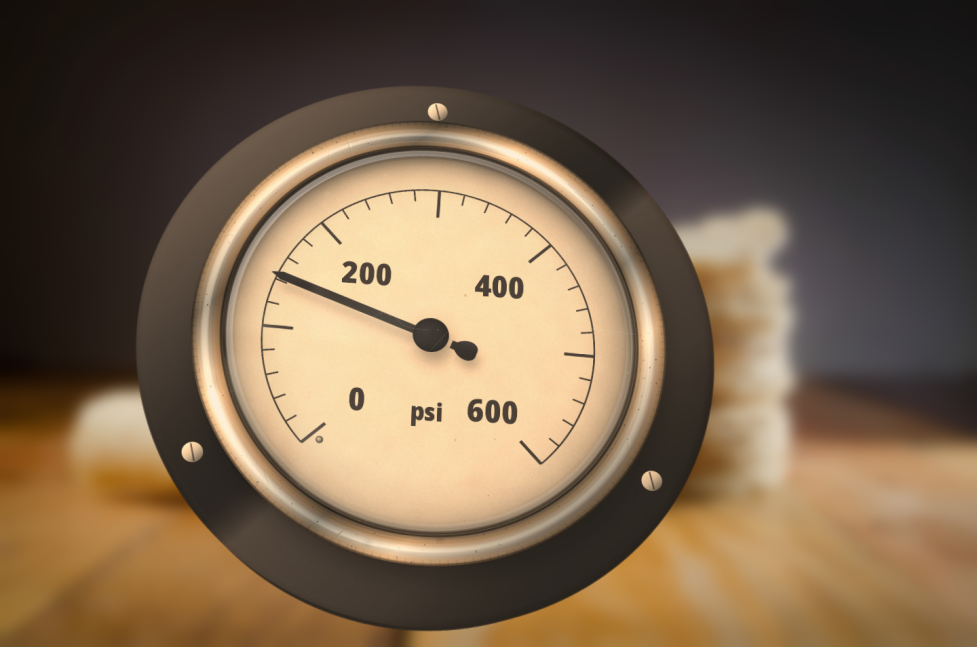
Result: 140 psi
